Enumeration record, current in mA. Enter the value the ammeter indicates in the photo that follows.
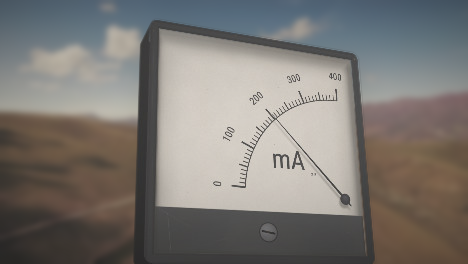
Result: 200 mA
